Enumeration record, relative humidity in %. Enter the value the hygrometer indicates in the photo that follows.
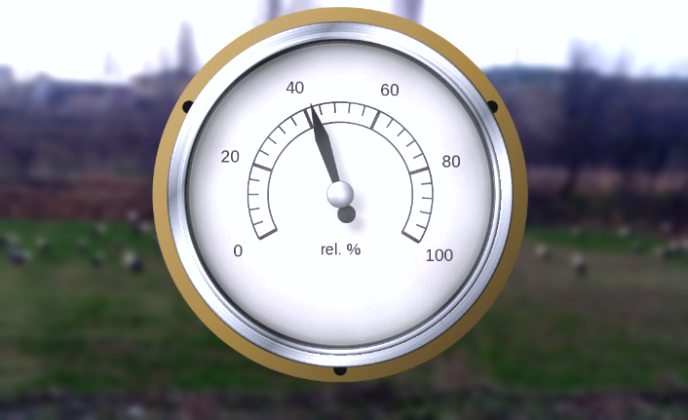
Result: 42 %
